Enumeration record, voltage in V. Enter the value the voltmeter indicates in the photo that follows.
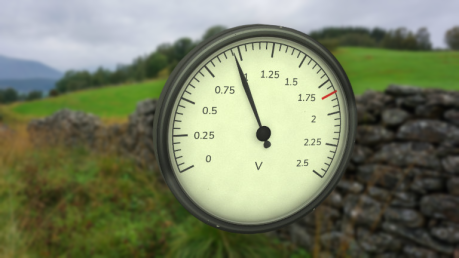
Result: 0.95 V
